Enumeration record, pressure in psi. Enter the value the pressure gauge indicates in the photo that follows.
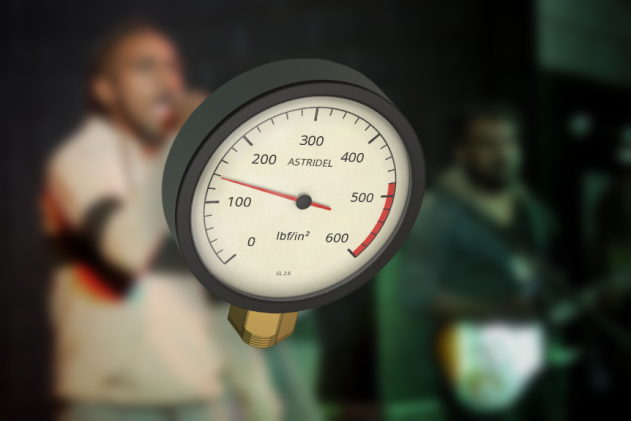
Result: 140 psi
